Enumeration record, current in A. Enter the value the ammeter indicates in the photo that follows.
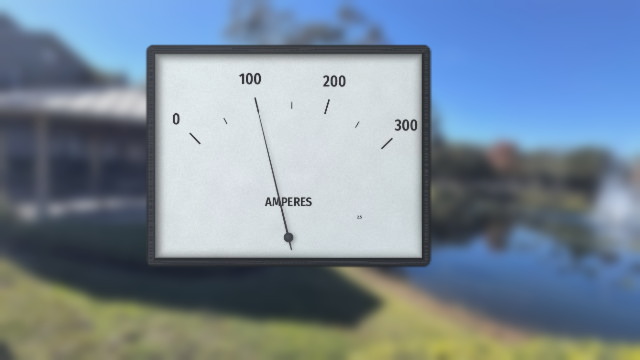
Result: 100 A
